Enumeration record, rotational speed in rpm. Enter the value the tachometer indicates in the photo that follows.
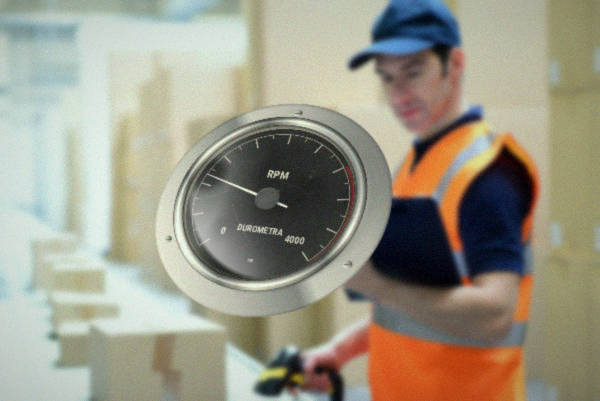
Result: 900 rpm
